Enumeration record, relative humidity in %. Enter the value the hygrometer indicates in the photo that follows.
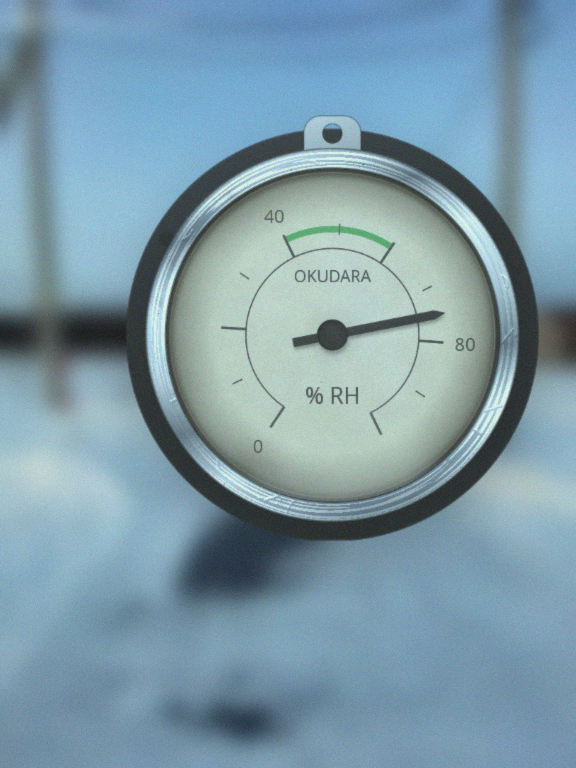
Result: 75 %
